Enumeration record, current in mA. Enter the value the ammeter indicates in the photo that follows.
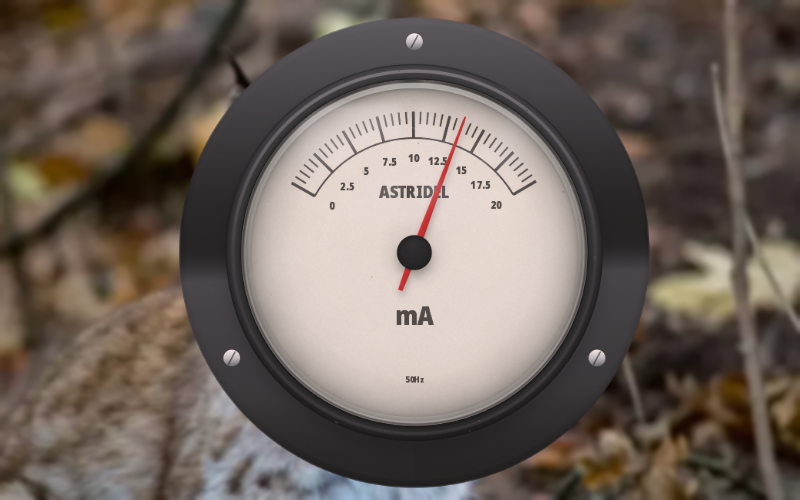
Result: 13.5 mA
